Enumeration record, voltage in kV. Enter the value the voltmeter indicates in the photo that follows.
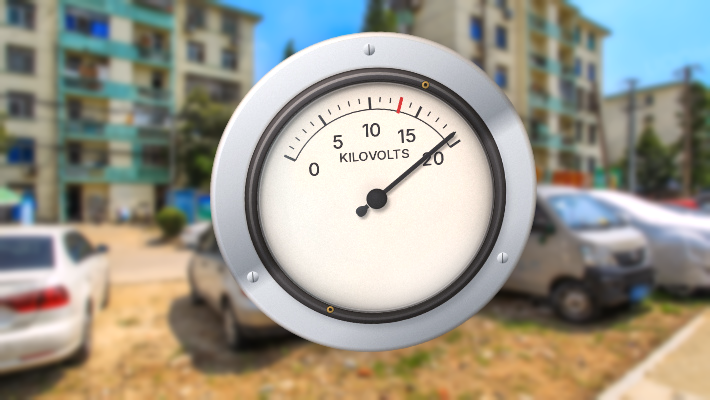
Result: 19 kV
